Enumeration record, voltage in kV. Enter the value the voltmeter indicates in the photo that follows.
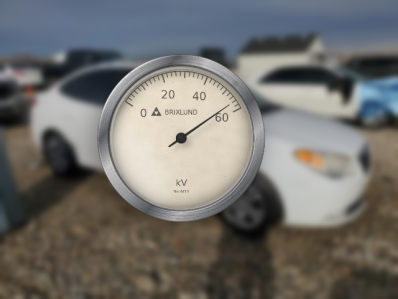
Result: 56 kV
